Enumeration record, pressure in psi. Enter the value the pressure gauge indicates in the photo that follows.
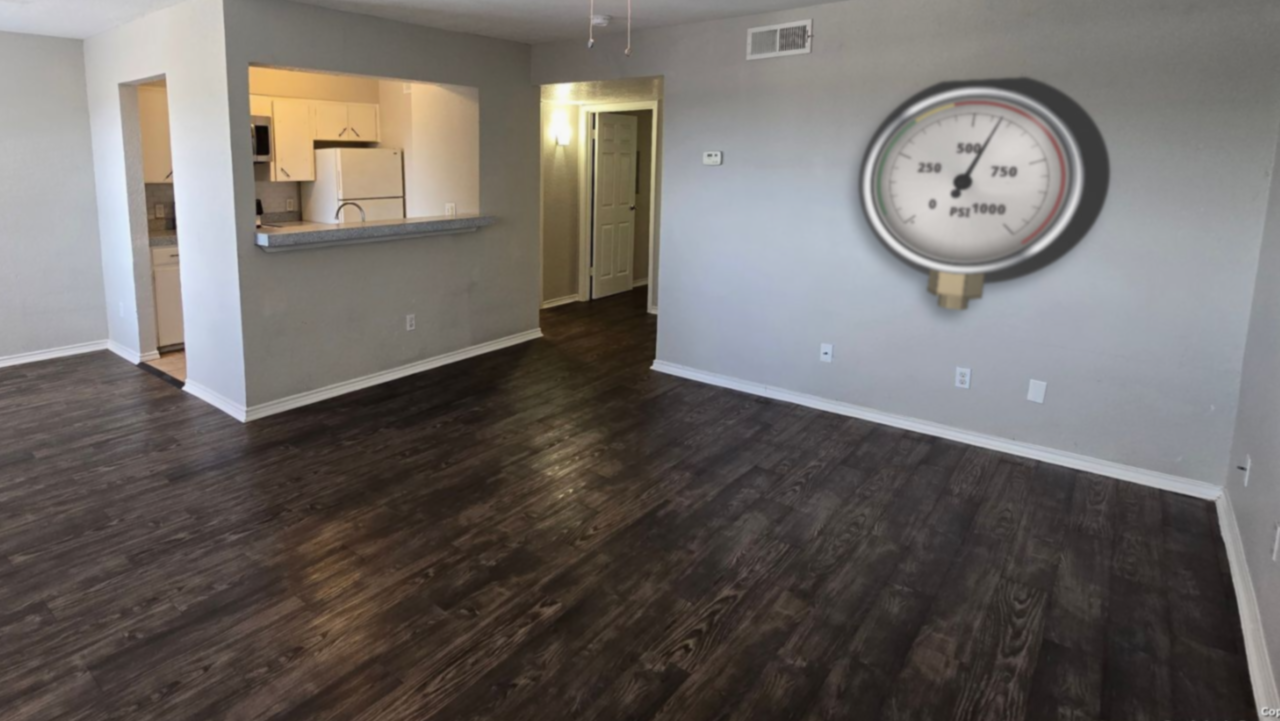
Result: 575 psi
